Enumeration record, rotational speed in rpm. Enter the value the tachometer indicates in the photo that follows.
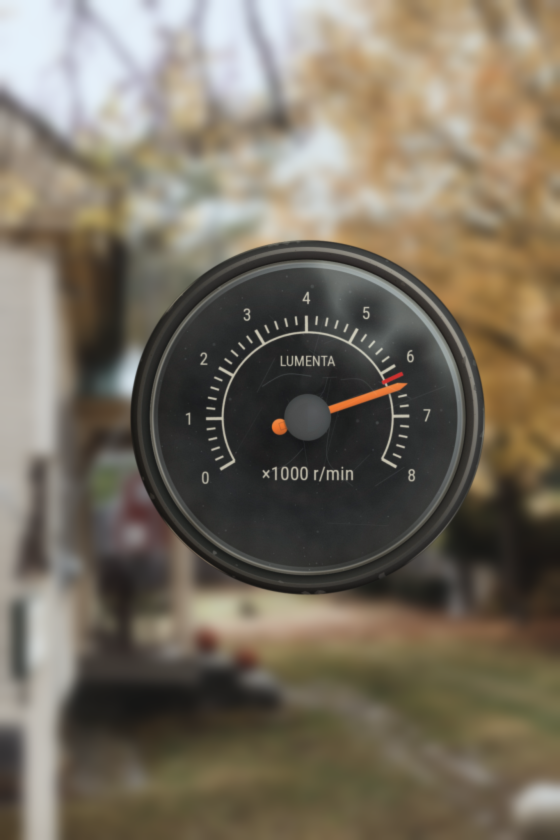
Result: 6400 rpm
